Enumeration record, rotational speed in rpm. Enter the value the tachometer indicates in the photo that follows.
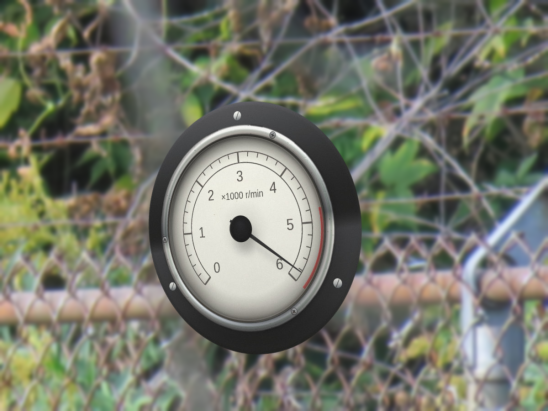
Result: 5800 rpm
